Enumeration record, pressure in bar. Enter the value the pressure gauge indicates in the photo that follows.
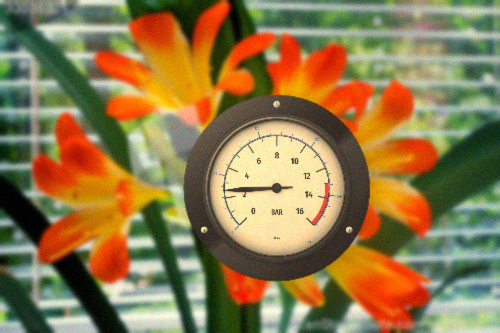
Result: 2.5 bar
